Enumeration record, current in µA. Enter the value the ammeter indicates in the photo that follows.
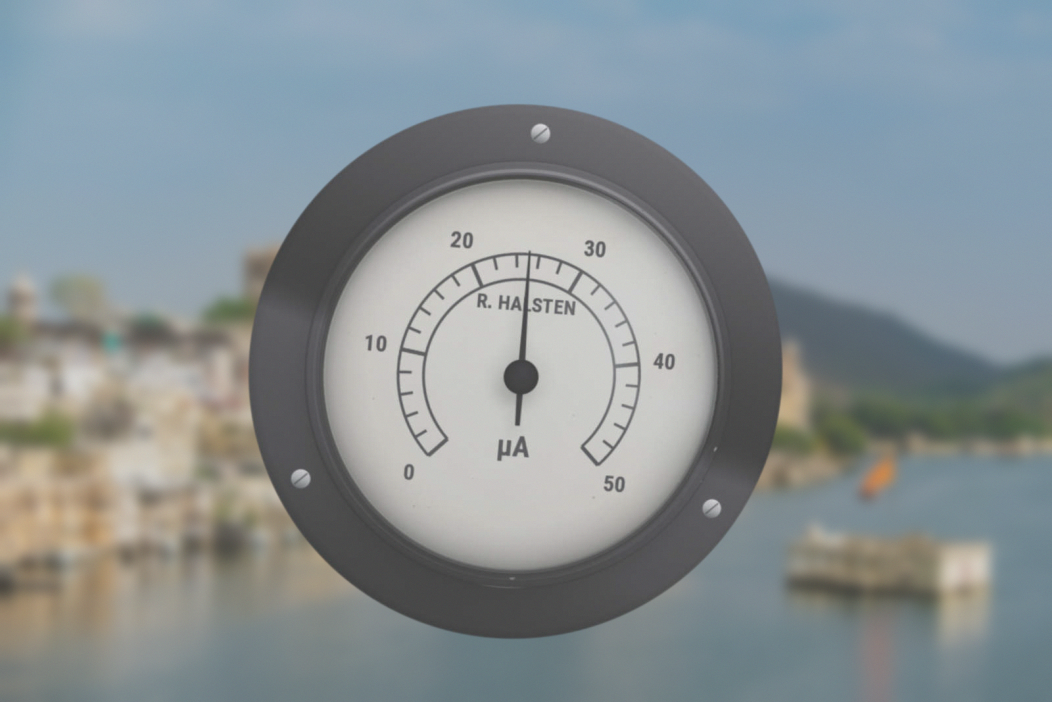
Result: 25 µA
